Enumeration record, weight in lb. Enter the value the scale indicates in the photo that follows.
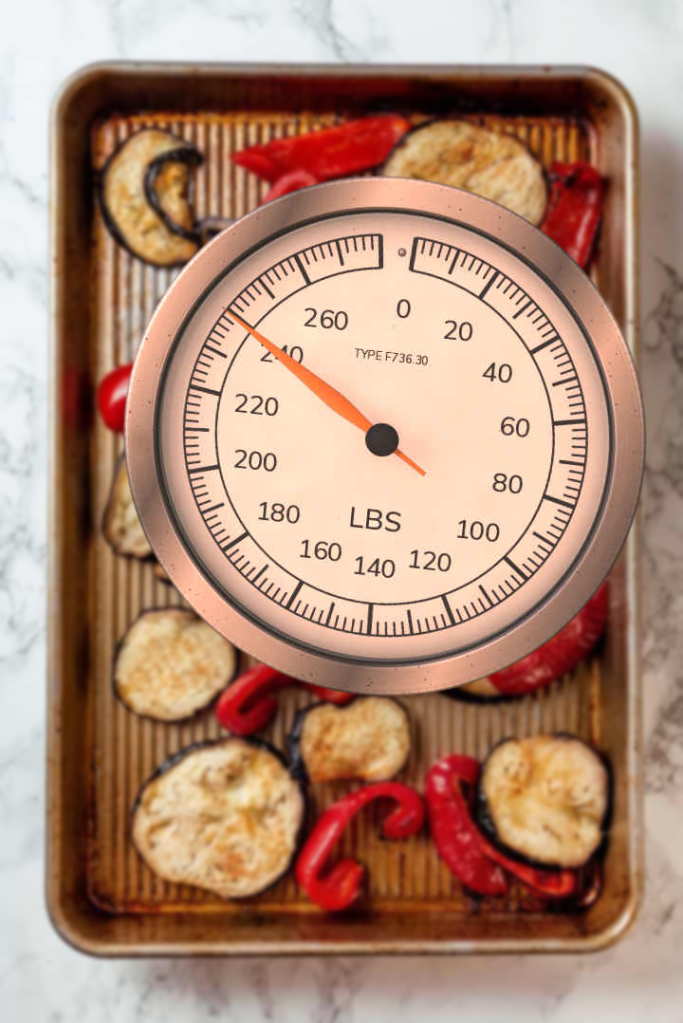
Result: 240 lb
